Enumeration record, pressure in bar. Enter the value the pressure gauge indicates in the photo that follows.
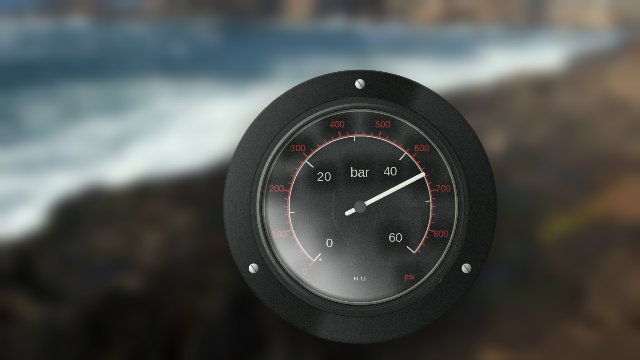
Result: 45 bar
